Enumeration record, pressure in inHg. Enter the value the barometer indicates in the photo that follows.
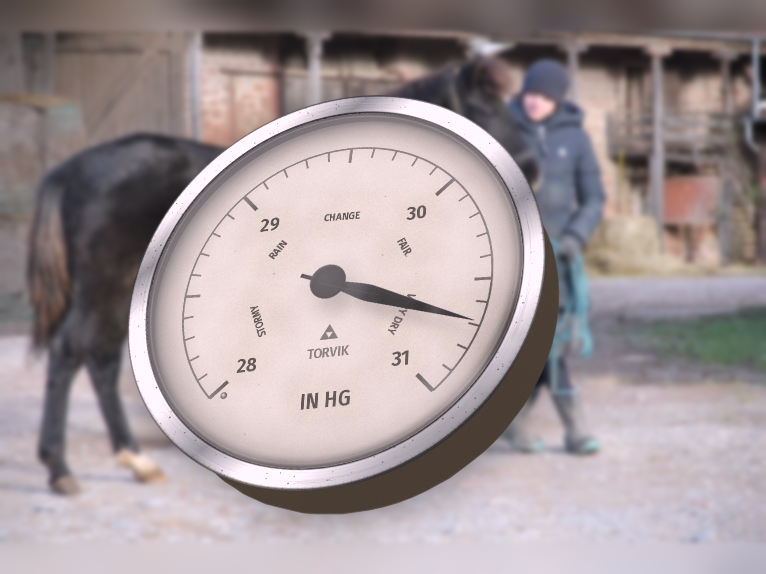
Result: 30.7 inHg
